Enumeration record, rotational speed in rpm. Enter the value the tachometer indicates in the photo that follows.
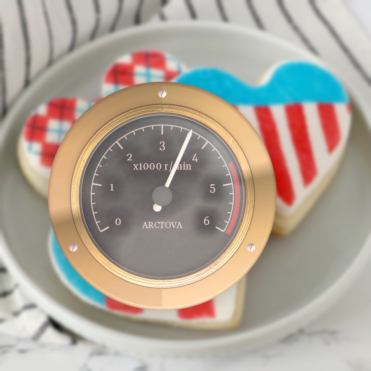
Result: 3600 rpm
